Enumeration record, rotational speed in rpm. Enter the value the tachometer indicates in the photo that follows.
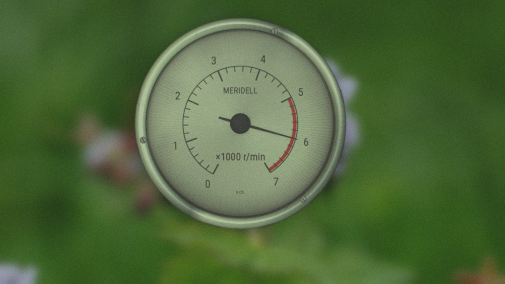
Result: 6000 rpm
